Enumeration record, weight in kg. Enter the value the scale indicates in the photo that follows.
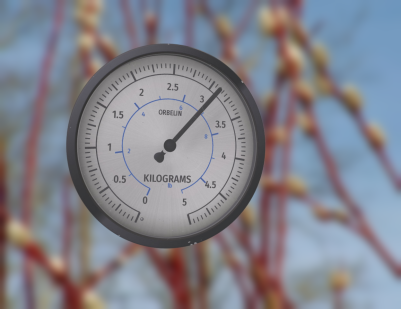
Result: 3.1 kg
